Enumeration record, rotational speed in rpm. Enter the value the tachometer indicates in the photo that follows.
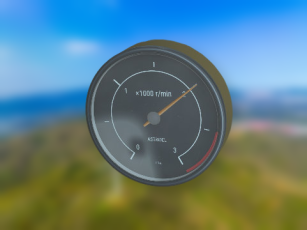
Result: 2000 rpm
